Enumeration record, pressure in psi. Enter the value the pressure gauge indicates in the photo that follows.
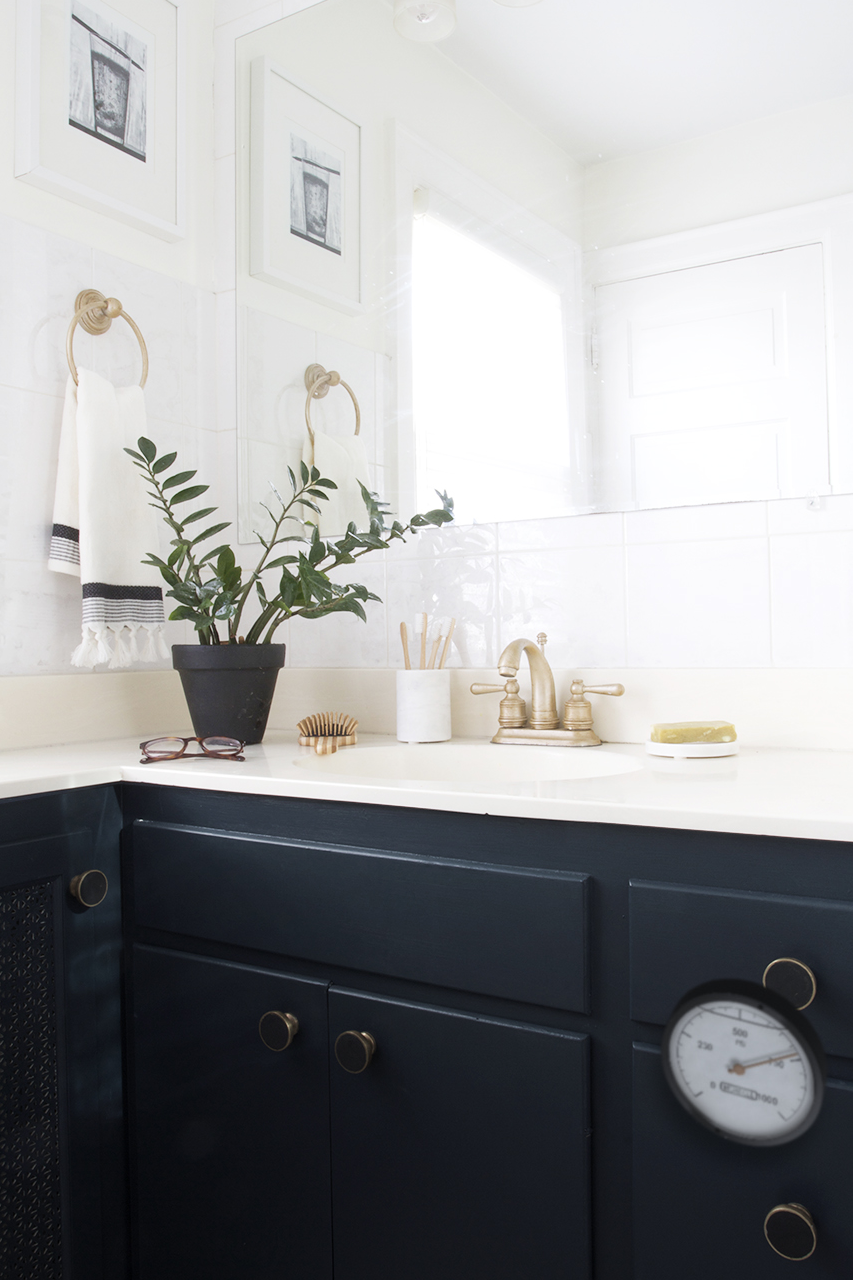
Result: 725 psi
